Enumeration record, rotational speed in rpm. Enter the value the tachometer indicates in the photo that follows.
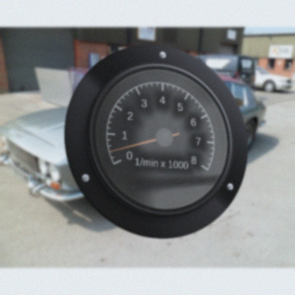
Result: 400 rpm
